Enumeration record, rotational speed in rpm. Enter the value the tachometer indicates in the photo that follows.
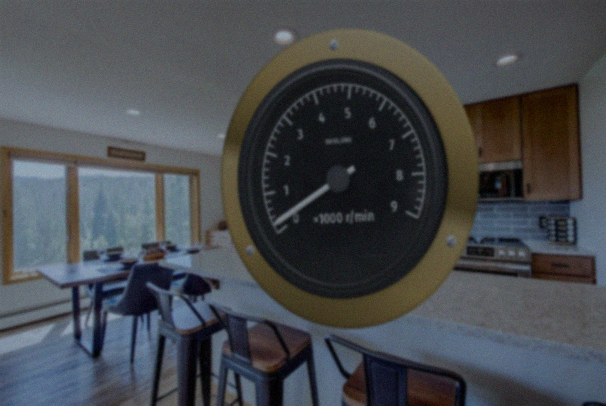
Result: 200 rpm
